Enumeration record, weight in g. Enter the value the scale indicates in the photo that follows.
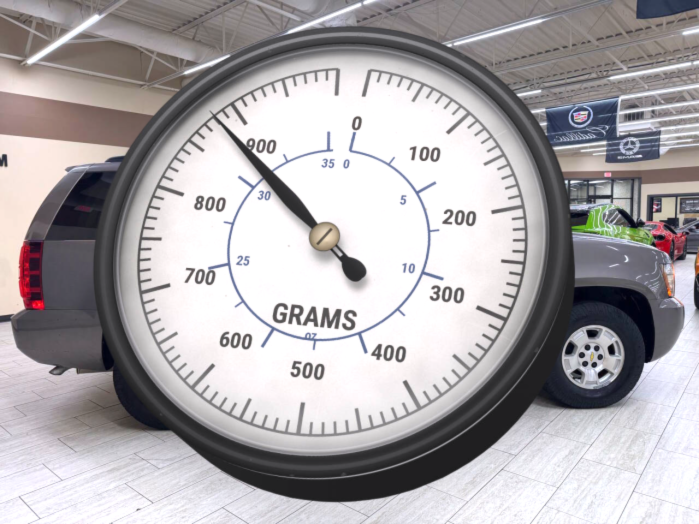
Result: 880 g
